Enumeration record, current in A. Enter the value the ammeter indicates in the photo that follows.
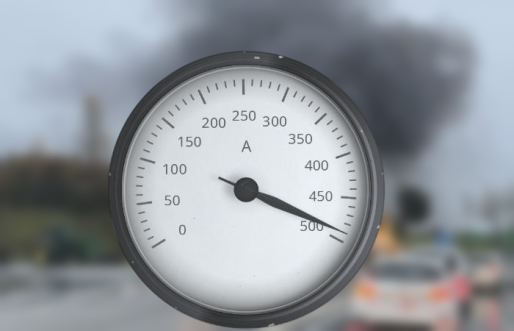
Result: 490 A
